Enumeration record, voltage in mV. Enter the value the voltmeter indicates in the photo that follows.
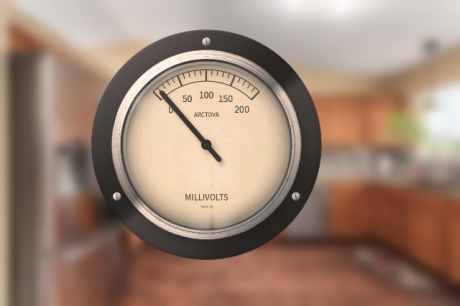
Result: 10 mV
